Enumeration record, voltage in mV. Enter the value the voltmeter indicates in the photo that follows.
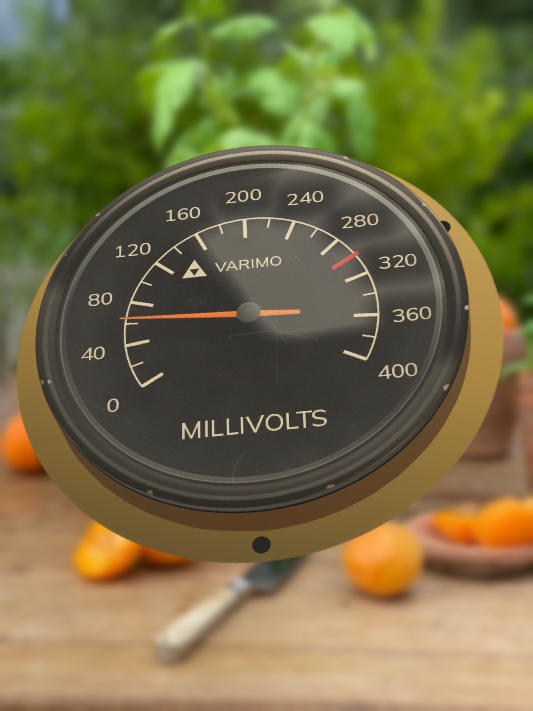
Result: 60 mV
